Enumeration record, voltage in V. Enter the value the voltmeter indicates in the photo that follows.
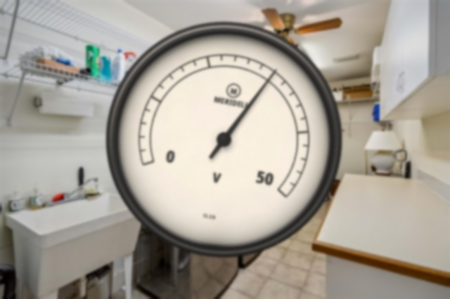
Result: 30 V
